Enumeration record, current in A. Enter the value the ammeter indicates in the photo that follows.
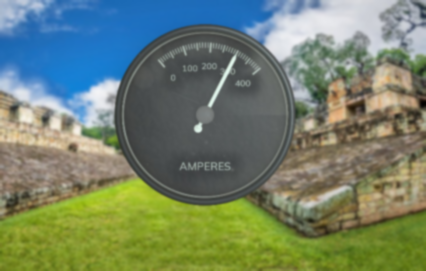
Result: 300 A
